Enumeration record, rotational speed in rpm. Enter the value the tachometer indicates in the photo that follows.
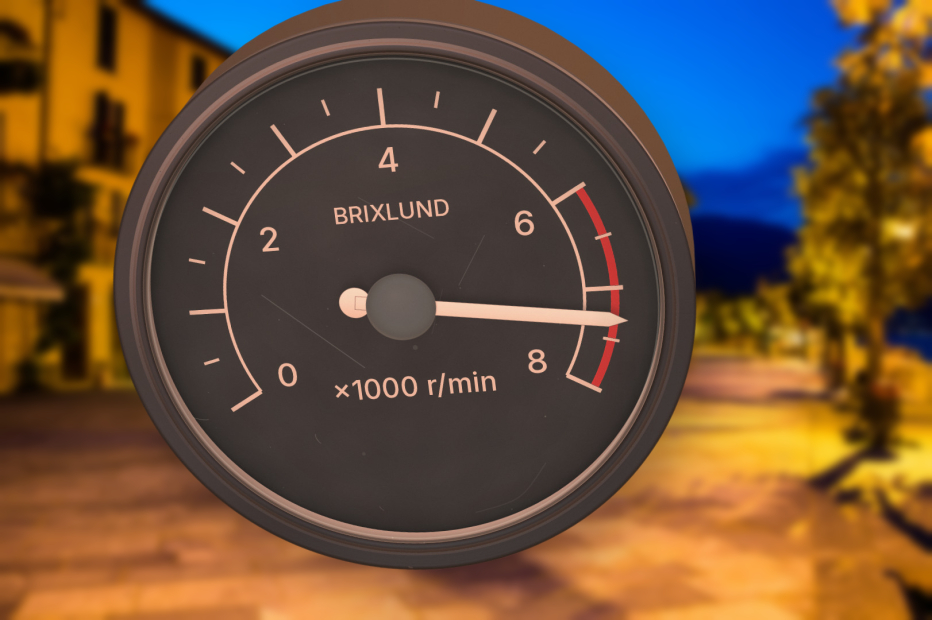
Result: 7250 rpm
